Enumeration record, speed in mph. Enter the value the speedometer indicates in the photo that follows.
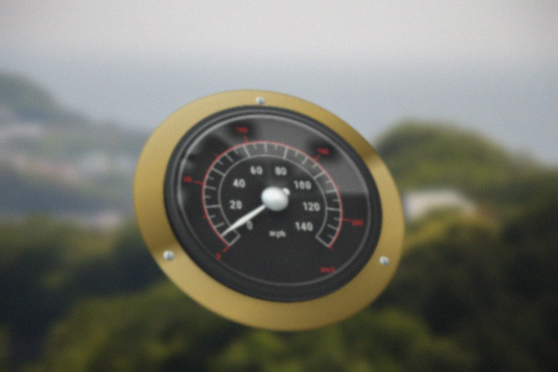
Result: 5 mph
